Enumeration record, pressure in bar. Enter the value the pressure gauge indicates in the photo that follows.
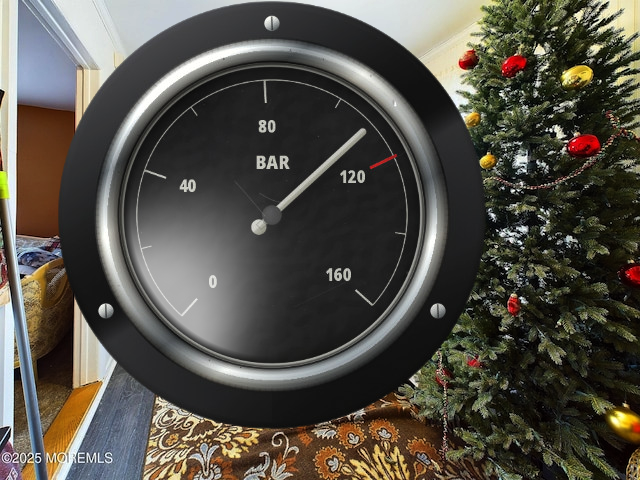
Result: 110 bar
